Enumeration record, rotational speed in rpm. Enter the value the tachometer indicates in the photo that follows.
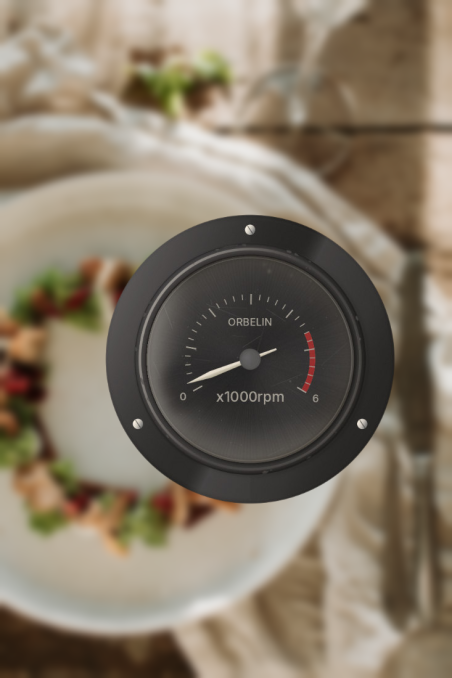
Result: 200 rpm
